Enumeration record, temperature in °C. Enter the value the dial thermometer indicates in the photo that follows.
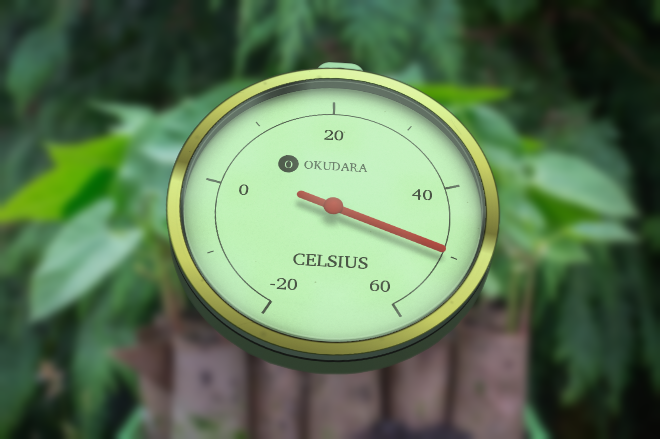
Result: 50 °C
